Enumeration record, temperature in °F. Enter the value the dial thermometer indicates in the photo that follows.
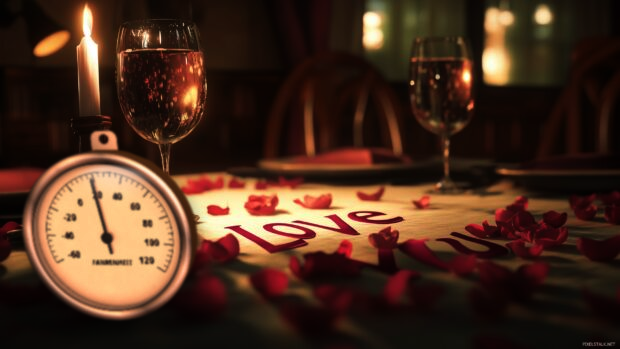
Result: 20 °F
